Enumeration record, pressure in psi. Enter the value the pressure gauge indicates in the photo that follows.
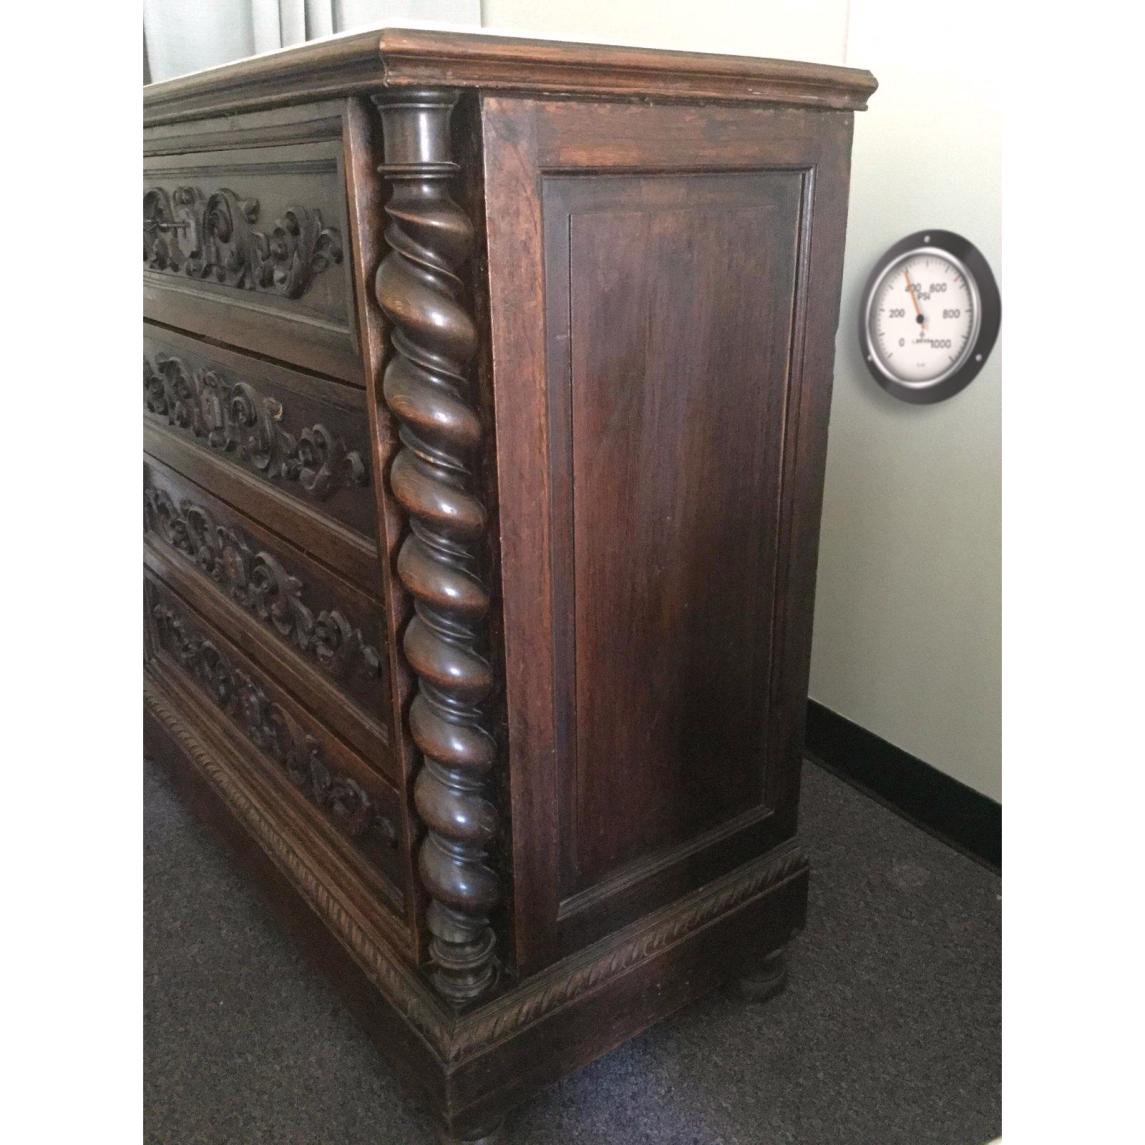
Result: 400 psi
